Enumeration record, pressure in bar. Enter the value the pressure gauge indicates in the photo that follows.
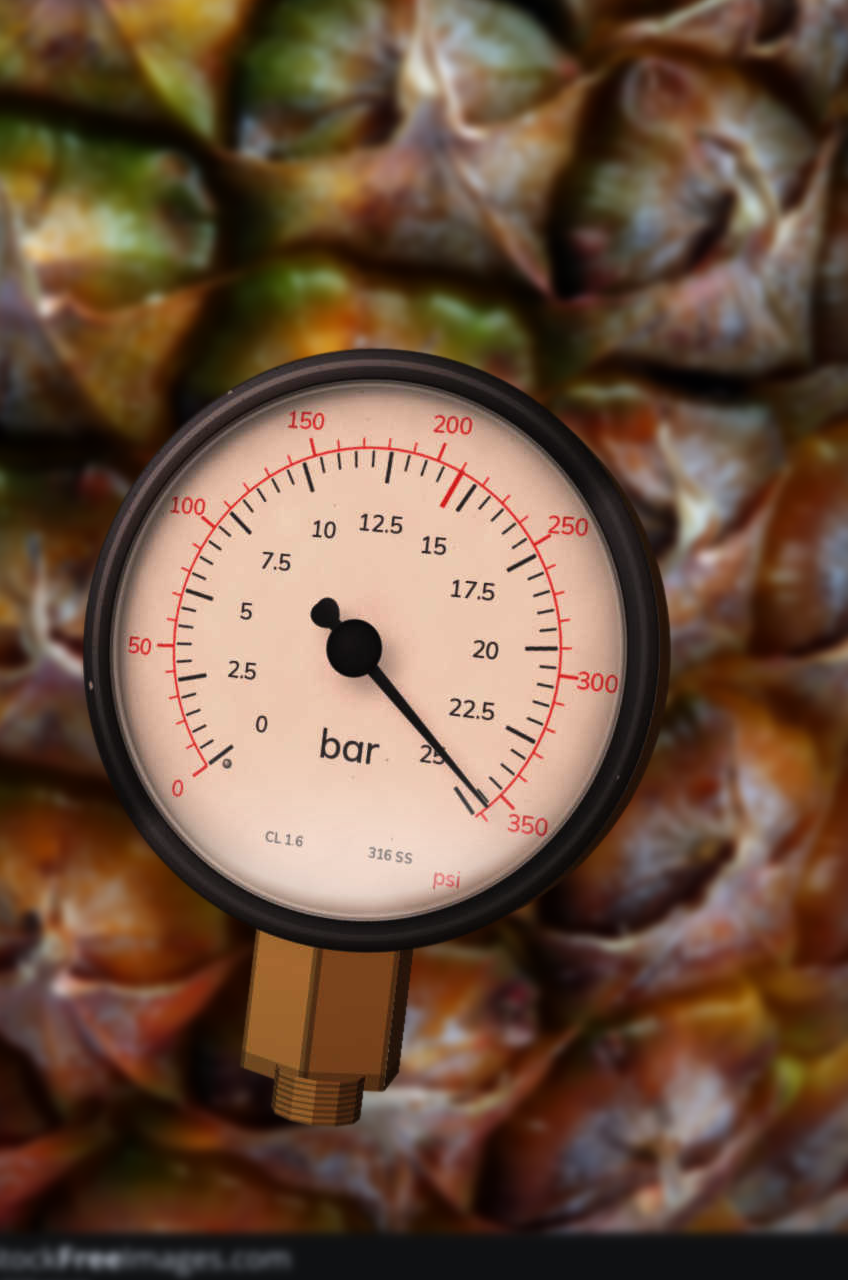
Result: 24.5 bar
